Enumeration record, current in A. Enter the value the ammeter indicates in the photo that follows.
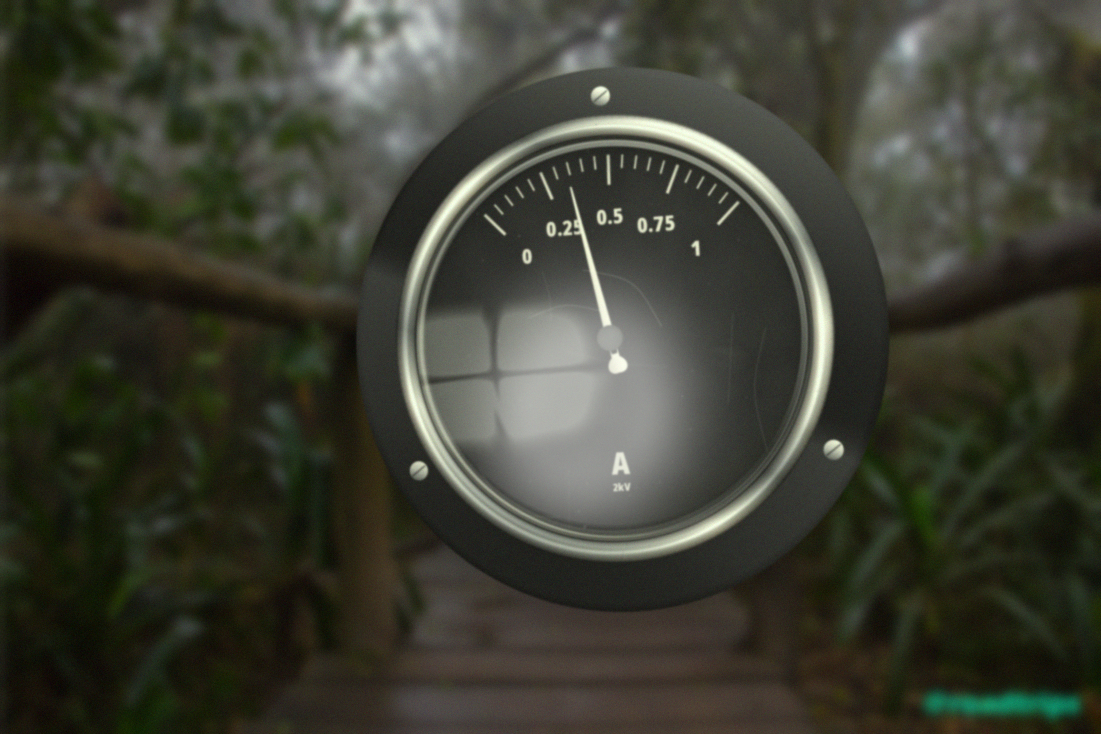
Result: 0.35 A
